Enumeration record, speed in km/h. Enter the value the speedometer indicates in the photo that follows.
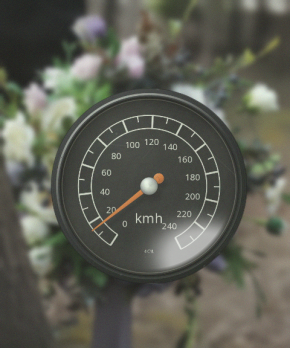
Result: 15 km/h
